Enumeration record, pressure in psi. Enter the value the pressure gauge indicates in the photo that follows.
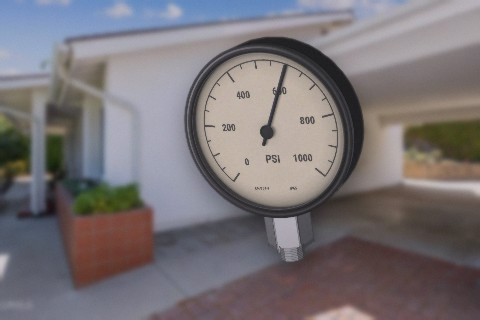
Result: 600 psi
